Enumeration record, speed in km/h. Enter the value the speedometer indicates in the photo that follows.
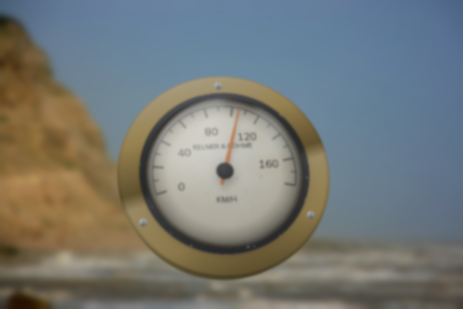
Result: 105 km/h
